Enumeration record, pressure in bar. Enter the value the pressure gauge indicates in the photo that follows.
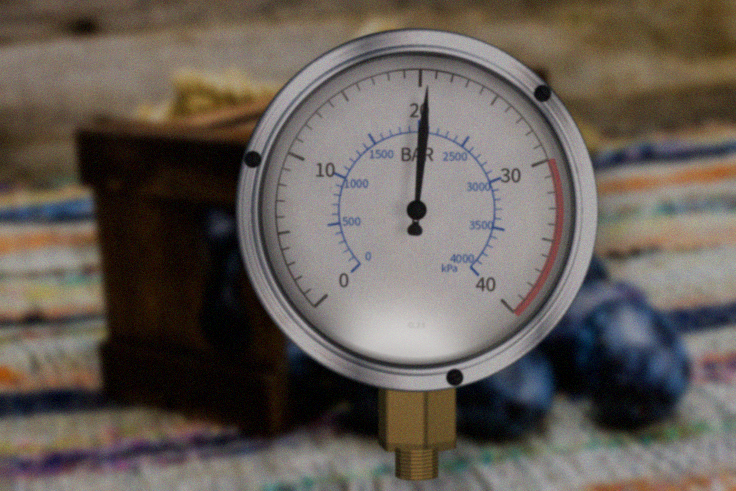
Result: 20.5 bar
